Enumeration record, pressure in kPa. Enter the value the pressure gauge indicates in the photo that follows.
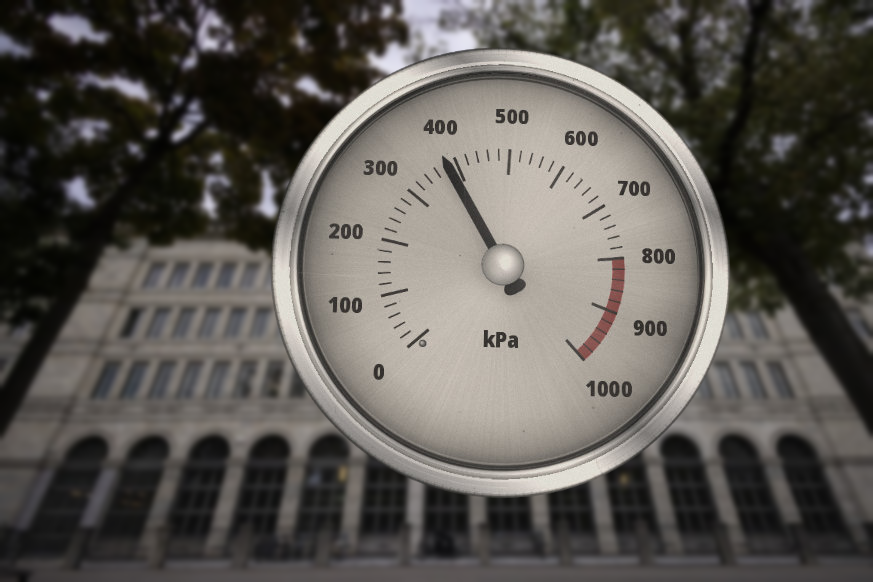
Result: 380 kPa
